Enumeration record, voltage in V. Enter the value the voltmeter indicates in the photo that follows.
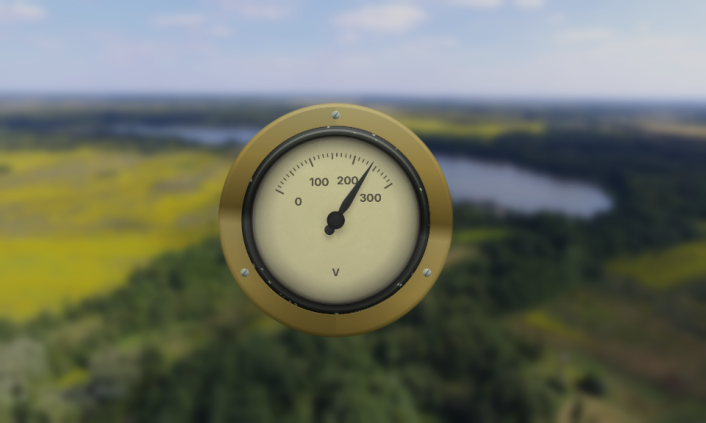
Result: 240 V
